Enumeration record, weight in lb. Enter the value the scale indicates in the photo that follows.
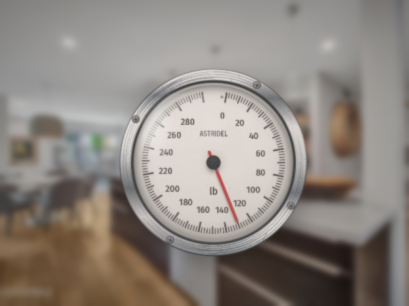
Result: 130 lb
